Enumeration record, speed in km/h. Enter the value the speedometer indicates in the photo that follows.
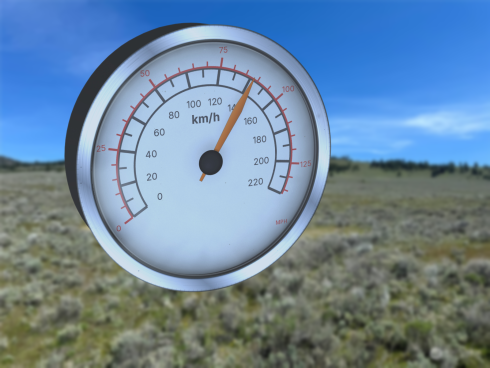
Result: 140 km/h
